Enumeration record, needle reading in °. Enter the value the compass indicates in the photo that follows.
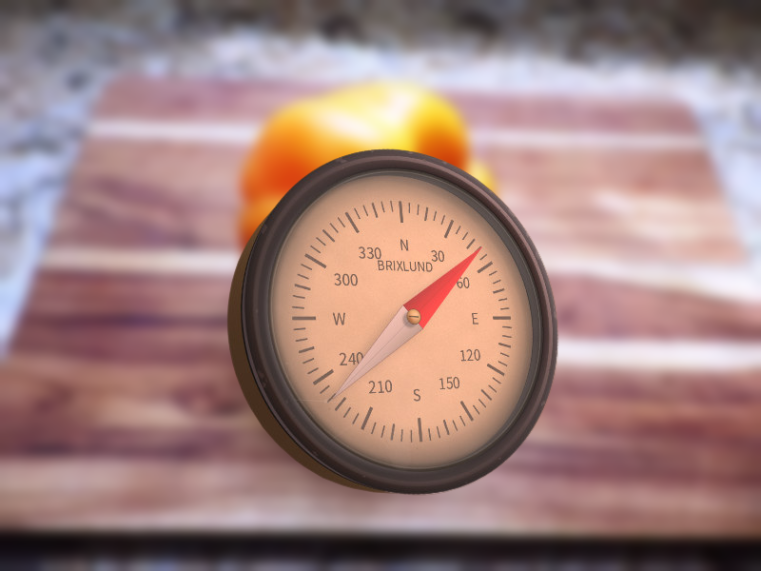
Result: 50 °
